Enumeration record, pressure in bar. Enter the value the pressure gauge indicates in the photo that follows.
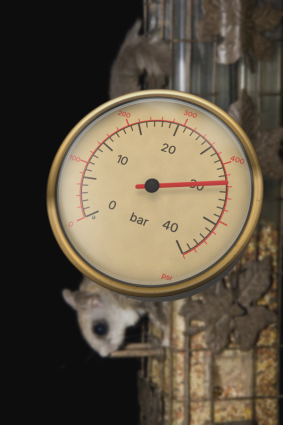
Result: 30 bar
